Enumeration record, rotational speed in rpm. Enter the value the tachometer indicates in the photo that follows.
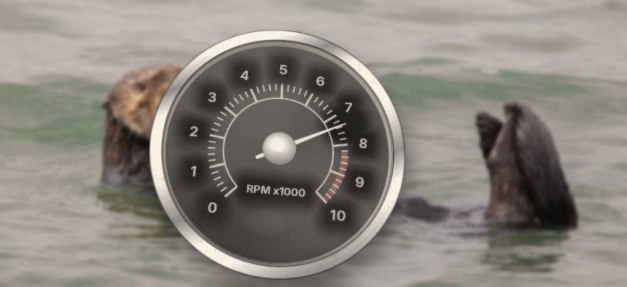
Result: 7400 rpm
